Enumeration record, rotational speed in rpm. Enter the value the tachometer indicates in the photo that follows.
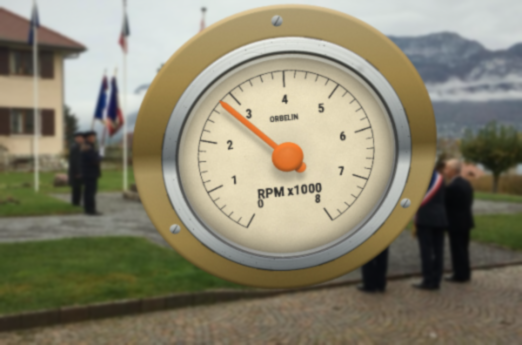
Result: 2800 rpm
